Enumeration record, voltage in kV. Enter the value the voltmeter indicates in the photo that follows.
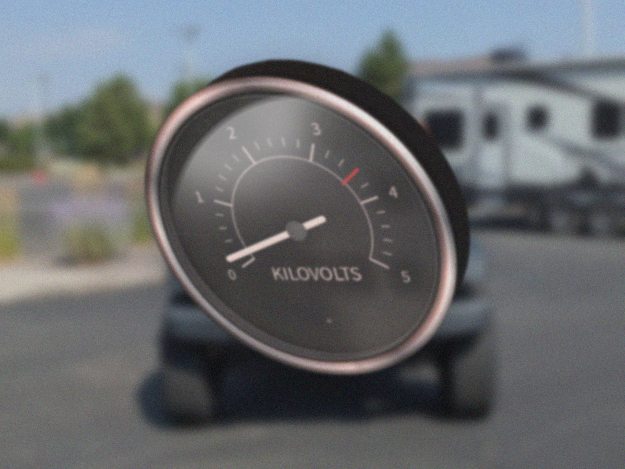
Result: 0.2 kV
